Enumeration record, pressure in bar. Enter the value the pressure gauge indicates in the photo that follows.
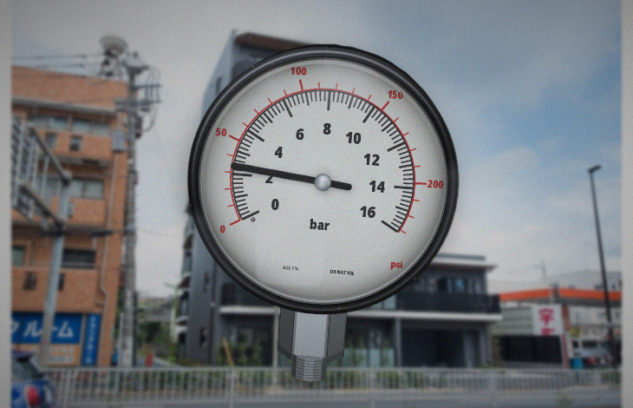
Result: 2.4 bar
